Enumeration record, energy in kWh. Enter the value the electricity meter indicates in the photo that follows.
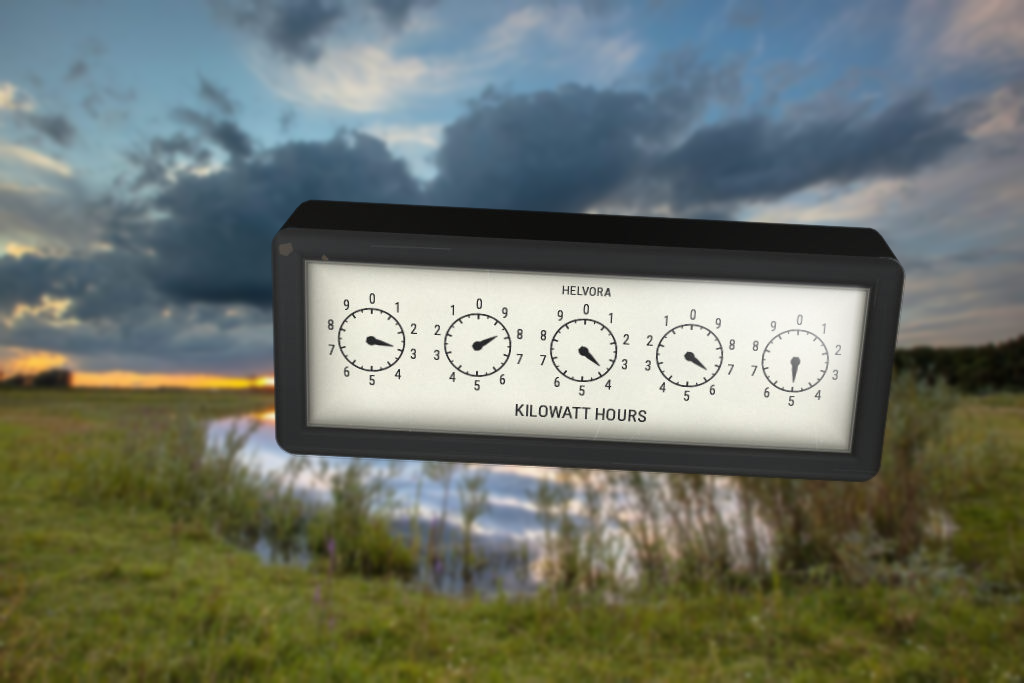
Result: 28365 kWh
